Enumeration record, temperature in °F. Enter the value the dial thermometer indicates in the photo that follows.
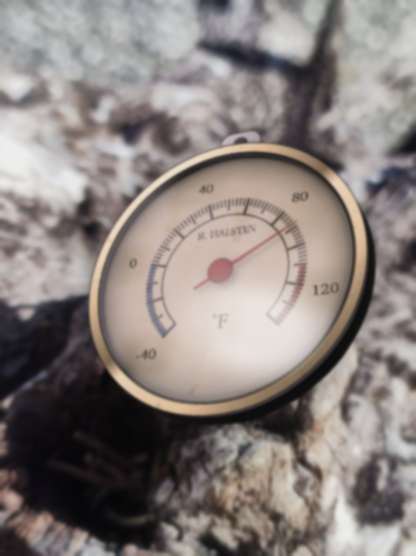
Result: 90 °F
